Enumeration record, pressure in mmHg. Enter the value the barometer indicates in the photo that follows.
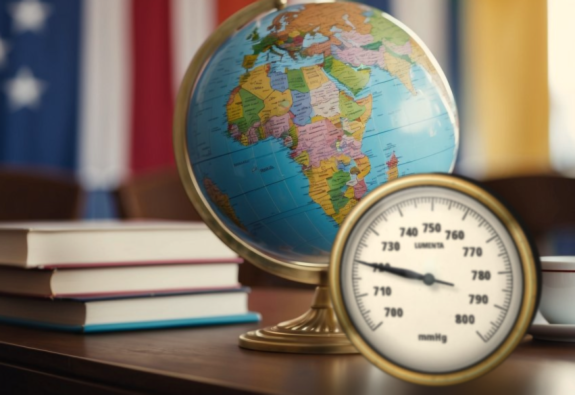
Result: 720 mmHg
